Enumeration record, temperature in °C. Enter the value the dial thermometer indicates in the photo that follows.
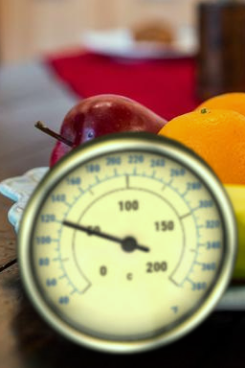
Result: 50 °C
